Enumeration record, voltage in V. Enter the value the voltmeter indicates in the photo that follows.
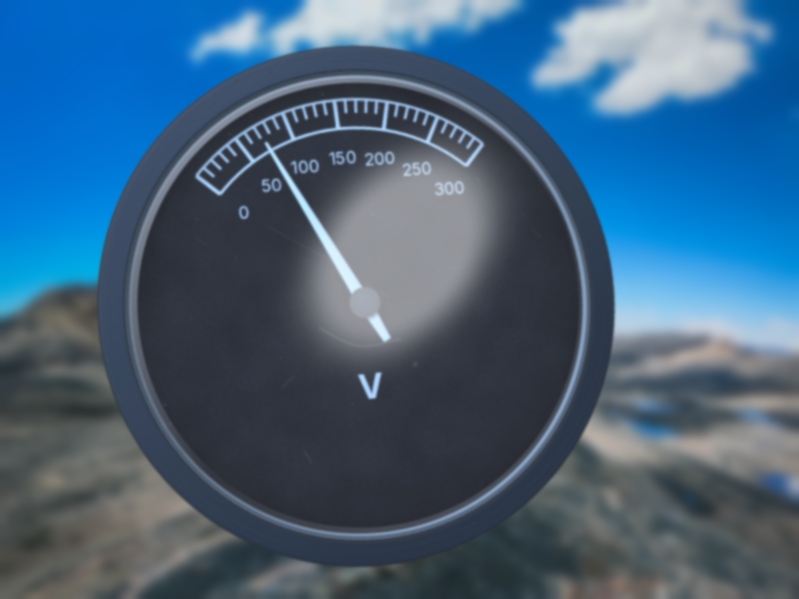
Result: 70 V
